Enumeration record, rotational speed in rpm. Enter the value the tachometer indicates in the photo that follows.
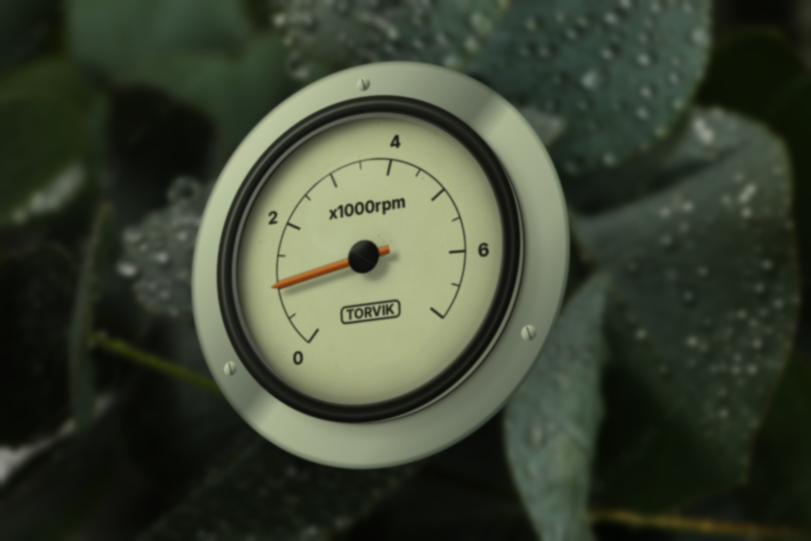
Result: 1000 rpm
